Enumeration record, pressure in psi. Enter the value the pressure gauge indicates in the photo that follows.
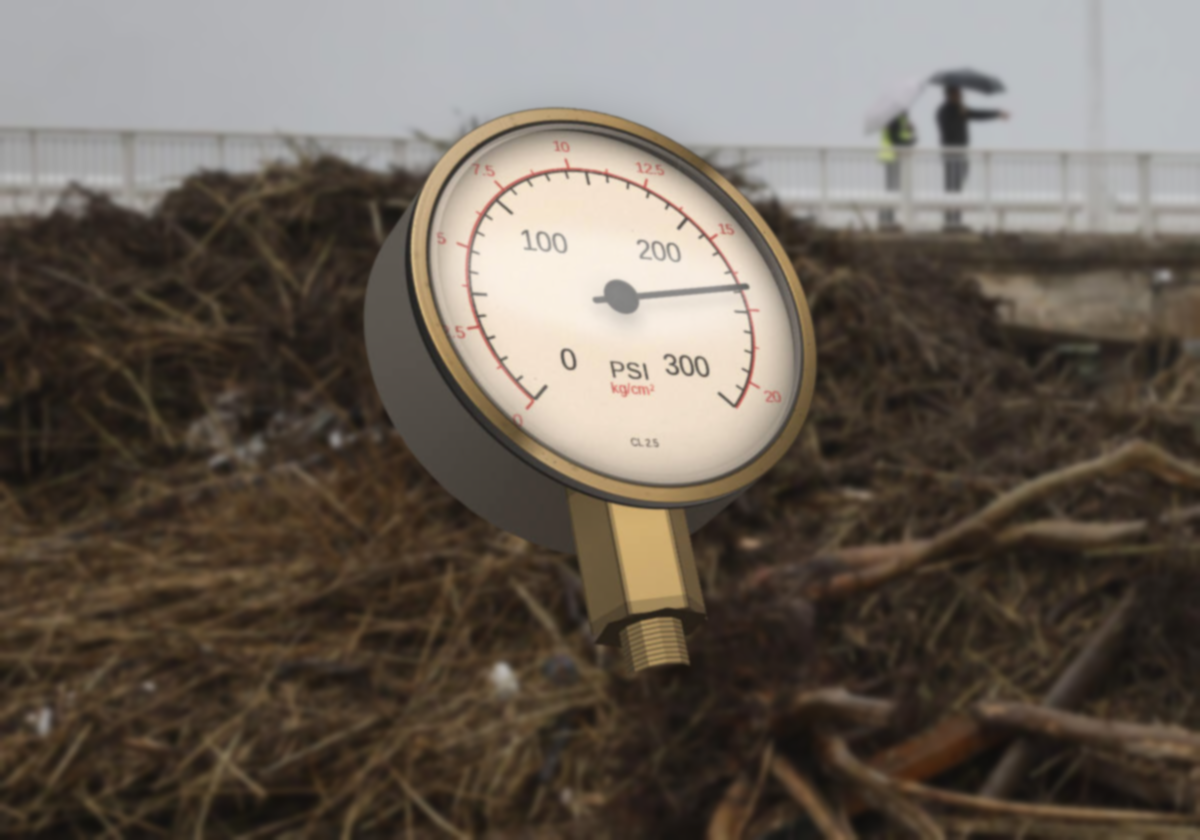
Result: 240 psi
